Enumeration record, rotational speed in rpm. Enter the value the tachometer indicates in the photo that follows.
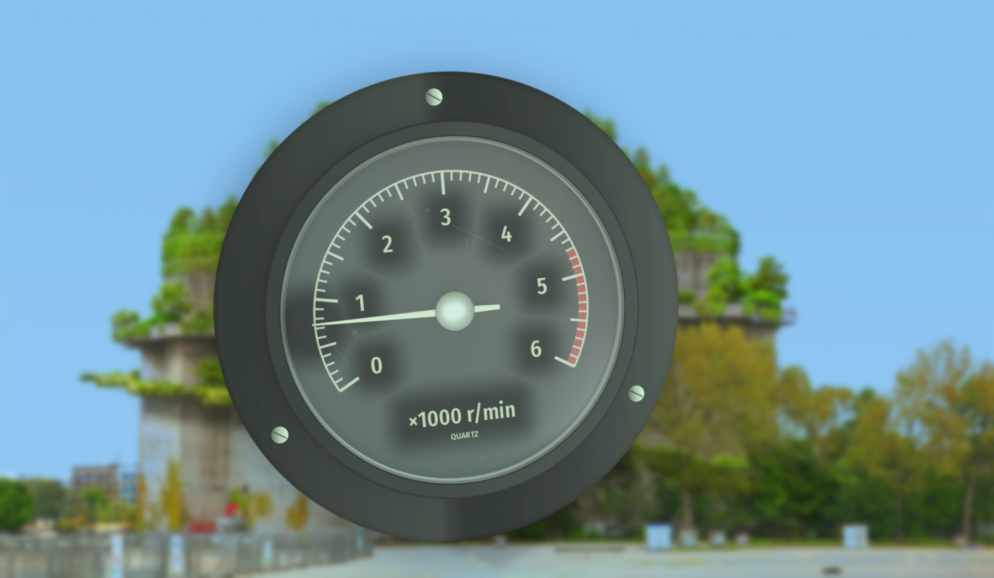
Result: 750 rpm
